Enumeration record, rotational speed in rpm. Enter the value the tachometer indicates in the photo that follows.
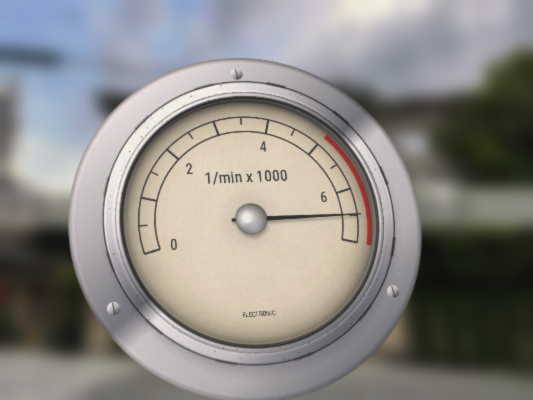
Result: 6500 rpm
